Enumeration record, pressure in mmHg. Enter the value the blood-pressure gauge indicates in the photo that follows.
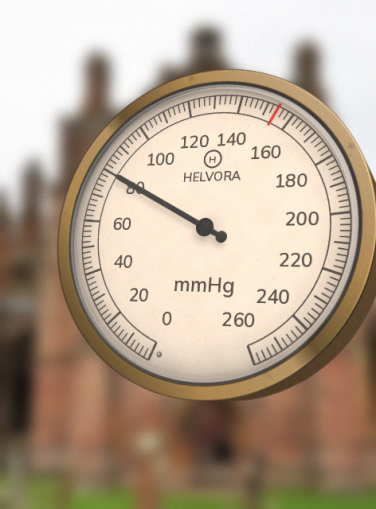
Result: 80 mmHg
